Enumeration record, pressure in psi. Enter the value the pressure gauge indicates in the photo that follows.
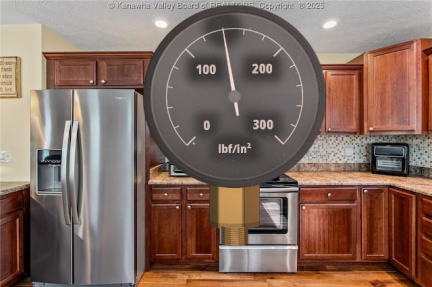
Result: 140 psi
